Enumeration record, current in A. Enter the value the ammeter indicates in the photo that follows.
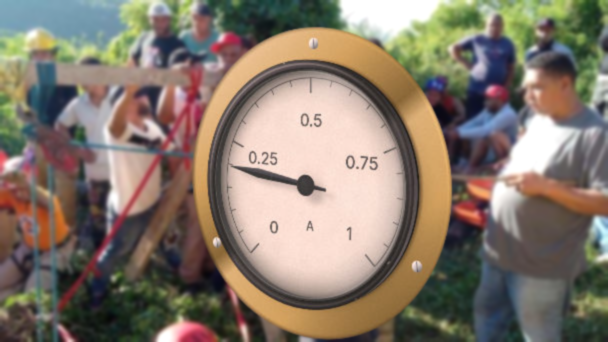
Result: 0.2 A
